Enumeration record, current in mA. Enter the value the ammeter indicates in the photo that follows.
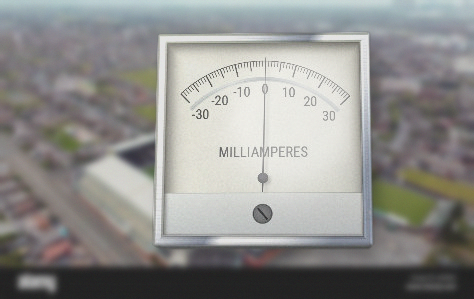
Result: 0 mA
